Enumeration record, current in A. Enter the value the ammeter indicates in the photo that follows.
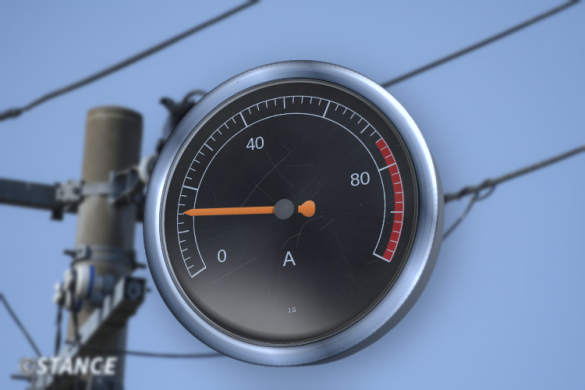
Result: 14 A
